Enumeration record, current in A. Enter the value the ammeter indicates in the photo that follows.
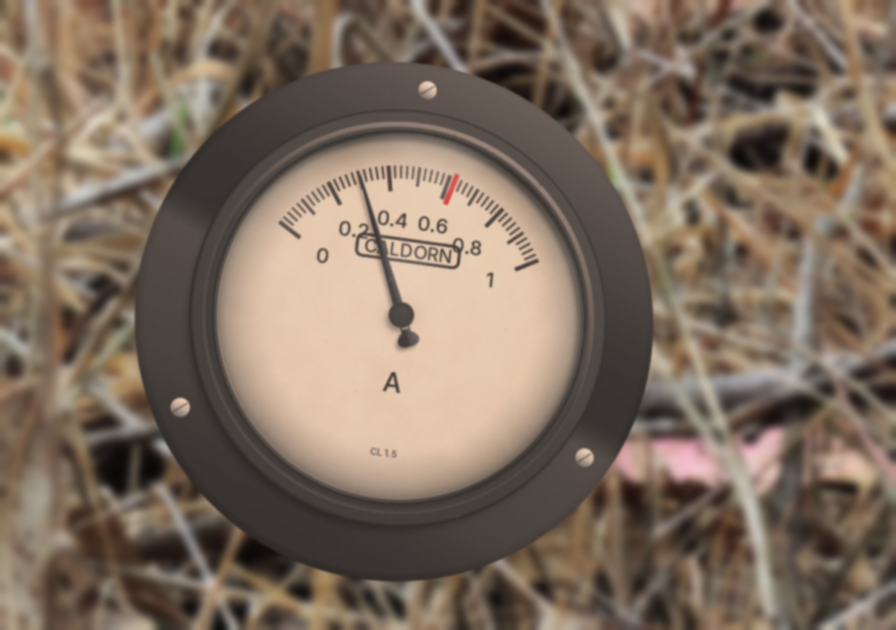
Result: 0.3 A
